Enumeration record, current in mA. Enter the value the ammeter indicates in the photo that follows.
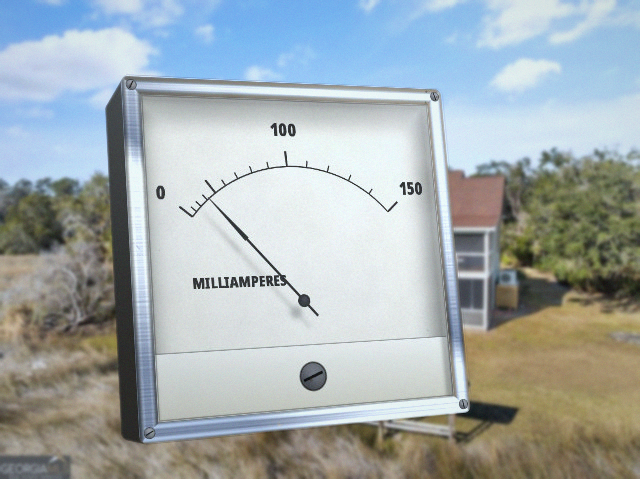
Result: 40 mA
